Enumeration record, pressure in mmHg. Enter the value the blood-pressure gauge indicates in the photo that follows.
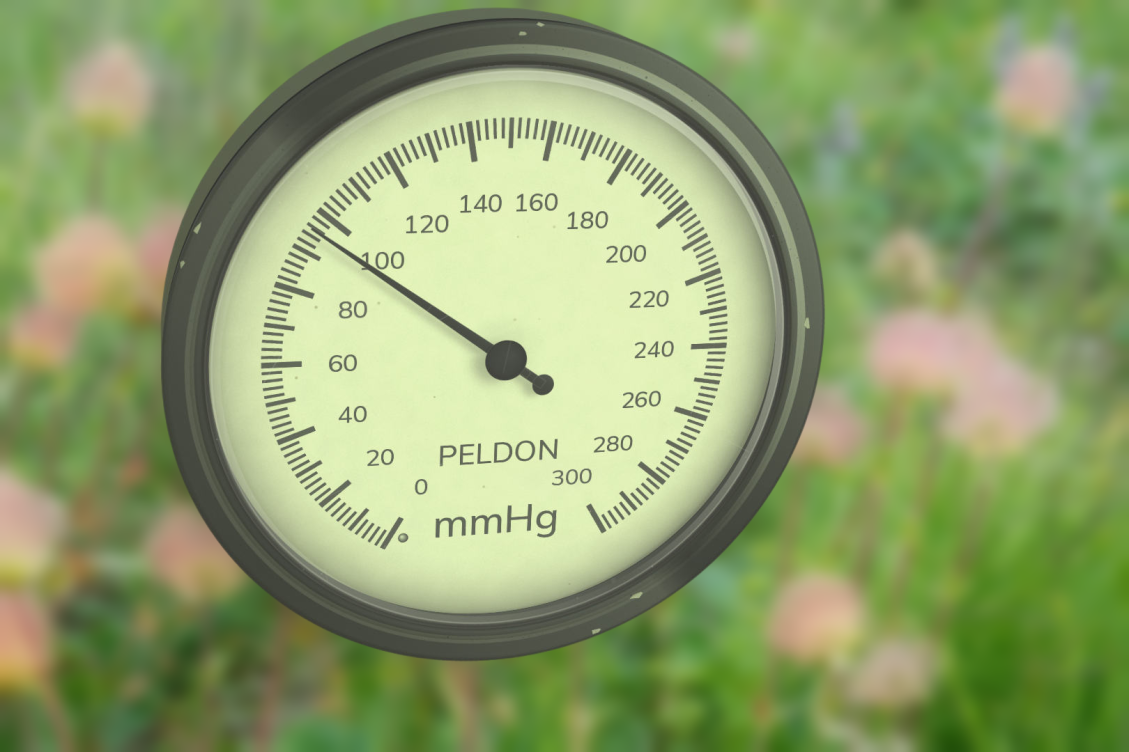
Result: 96 mmHg
